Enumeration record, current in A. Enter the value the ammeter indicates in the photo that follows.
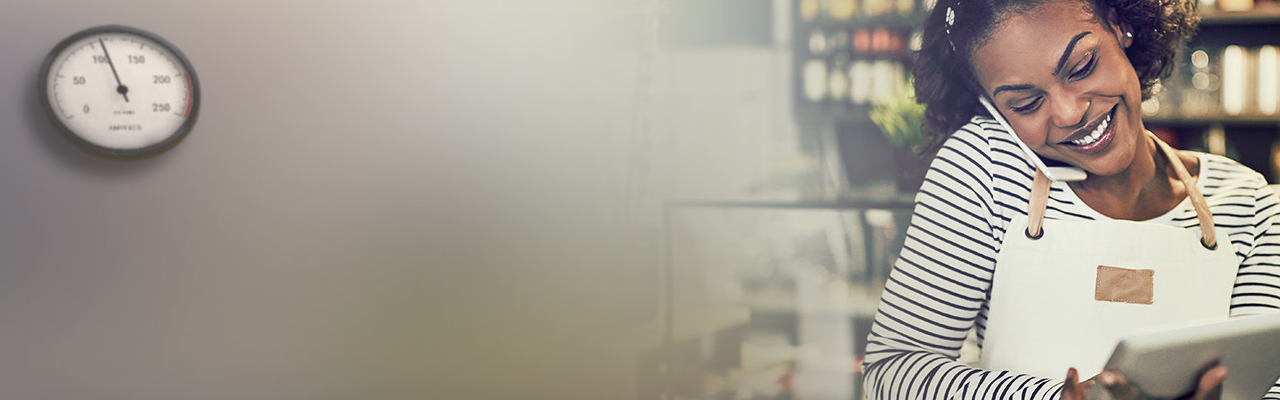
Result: 110 A
